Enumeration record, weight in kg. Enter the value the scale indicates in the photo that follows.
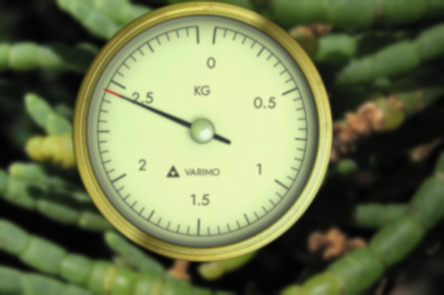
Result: 2.45 kg
